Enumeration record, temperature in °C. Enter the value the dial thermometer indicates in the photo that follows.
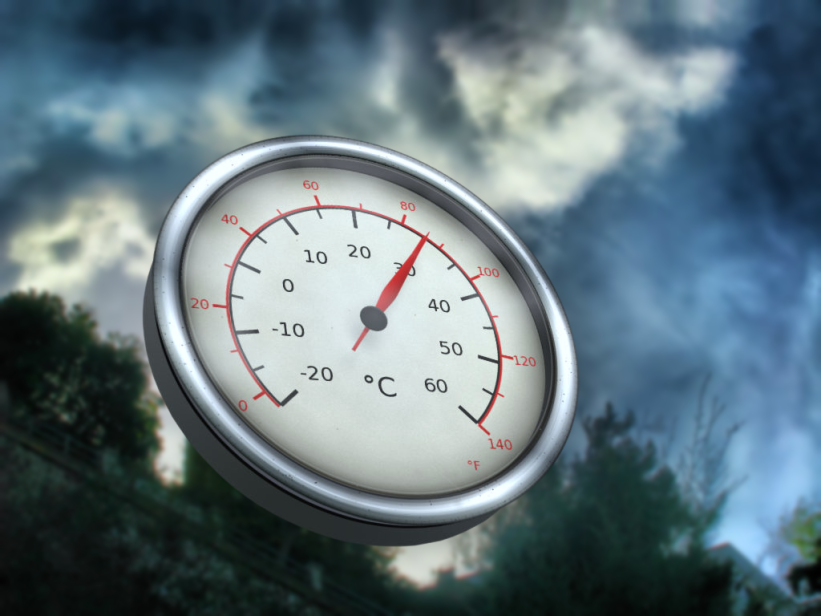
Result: 30 °C
